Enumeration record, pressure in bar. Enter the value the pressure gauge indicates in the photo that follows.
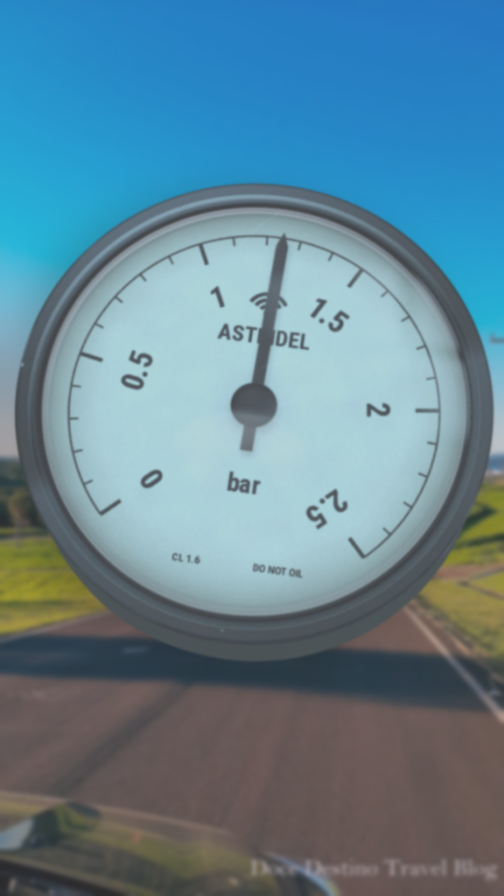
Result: 1.25 bar
